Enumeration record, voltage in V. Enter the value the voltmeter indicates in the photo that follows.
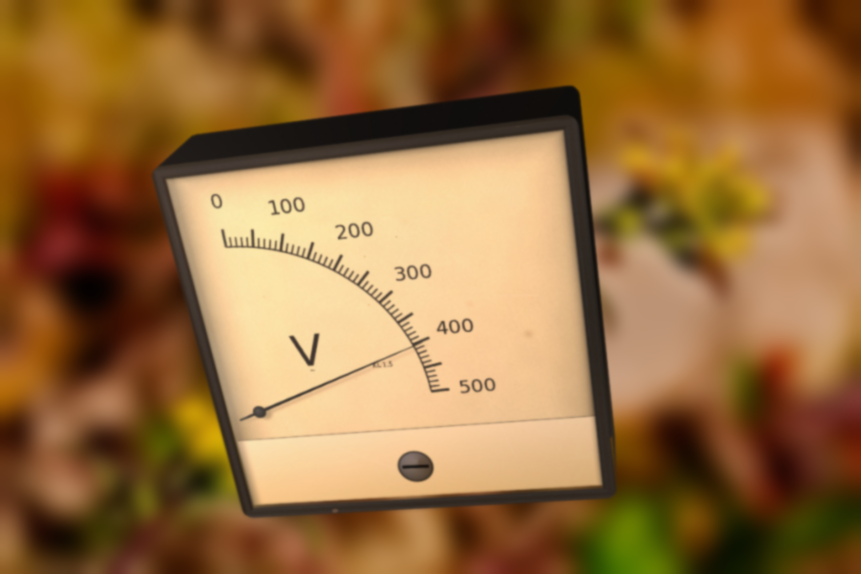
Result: 400 V
